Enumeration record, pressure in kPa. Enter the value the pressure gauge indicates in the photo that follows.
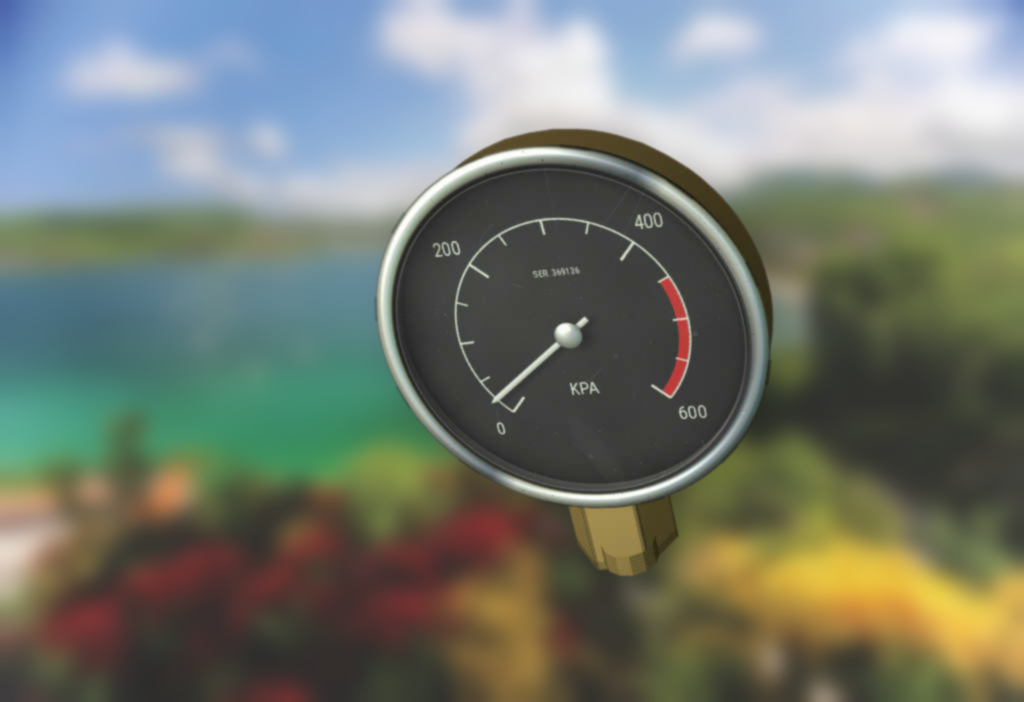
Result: 25 kPa
